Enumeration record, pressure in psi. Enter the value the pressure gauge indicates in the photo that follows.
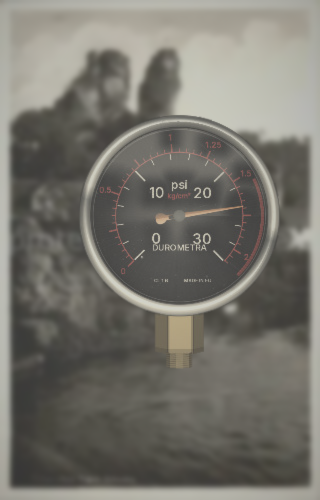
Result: 24 psi
